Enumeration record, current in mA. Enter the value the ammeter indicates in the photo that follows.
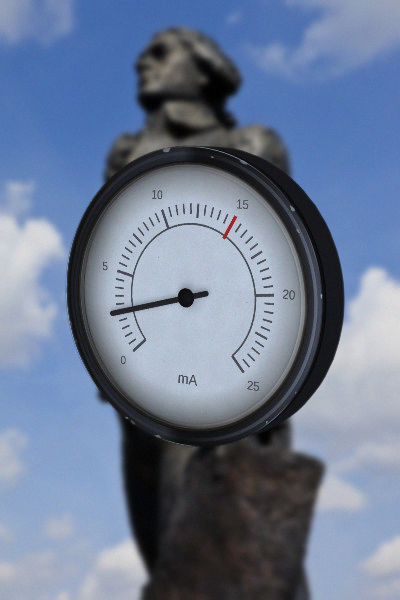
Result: 2.5 mA
